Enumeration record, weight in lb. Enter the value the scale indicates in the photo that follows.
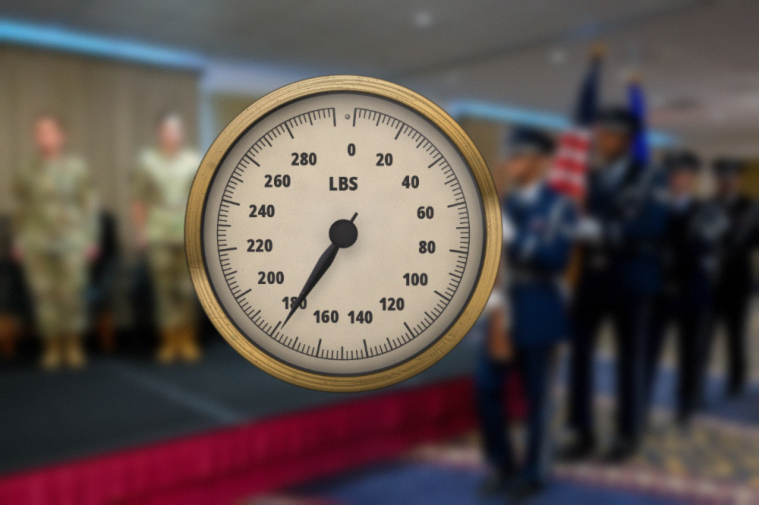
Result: 178 lb
